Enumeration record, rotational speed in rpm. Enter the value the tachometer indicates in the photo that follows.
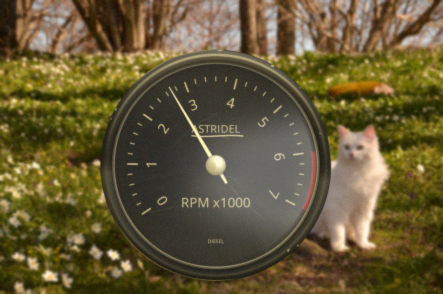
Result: 2700 rpm
